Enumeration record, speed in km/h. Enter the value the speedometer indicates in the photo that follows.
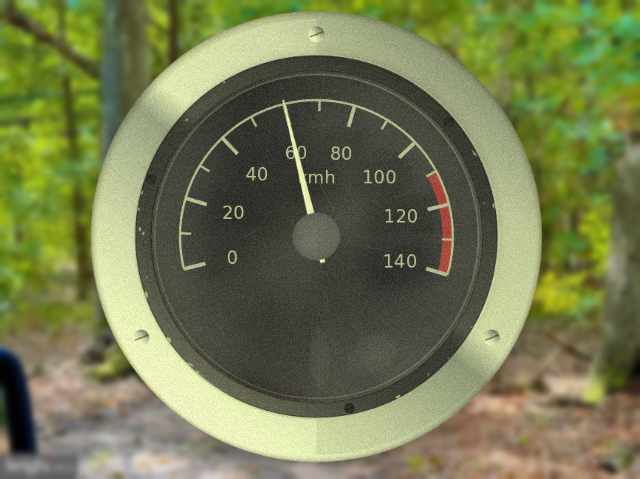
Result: 60 km/h
